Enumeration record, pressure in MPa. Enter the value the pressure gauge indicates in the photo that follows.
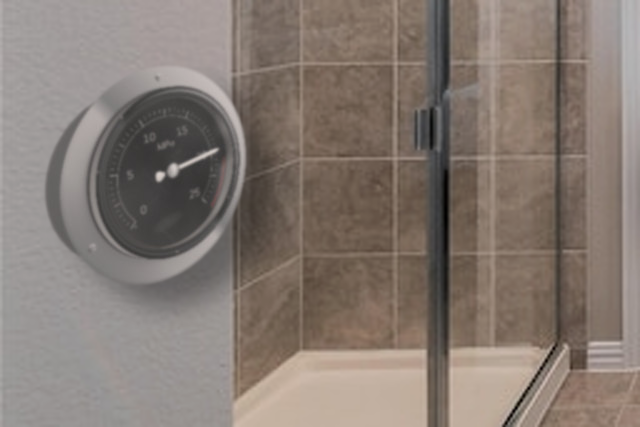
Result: 20 MPa
